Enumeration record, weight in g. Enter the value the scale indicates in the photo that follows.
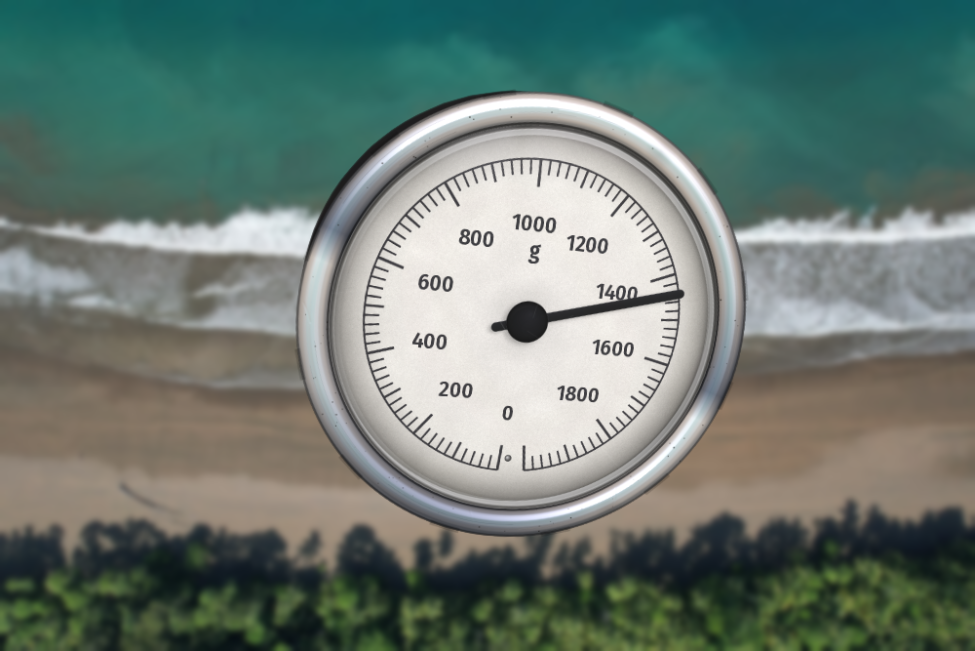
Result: 1440 g
